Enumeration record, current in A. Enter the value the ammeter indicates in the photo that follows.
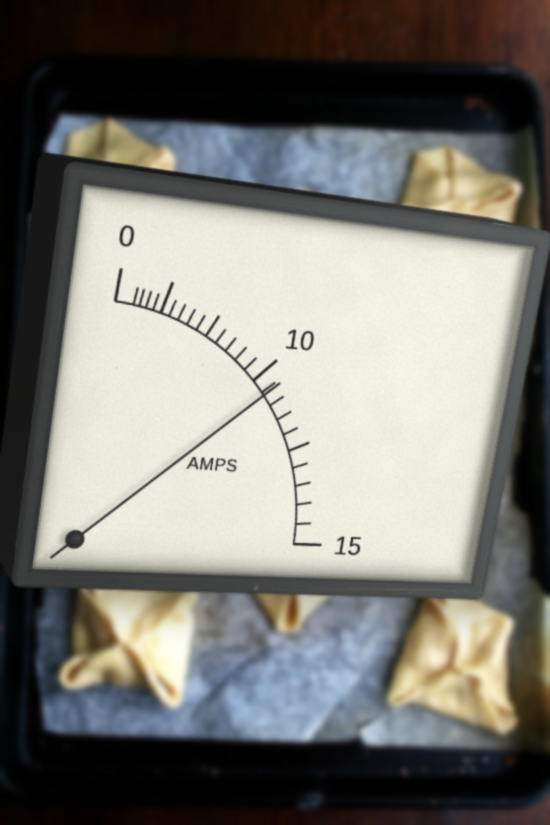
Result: 10.5 A
